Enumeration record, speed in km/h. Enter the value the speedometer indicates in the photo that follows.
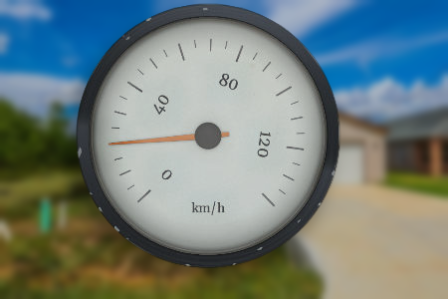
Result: 20 km/h
